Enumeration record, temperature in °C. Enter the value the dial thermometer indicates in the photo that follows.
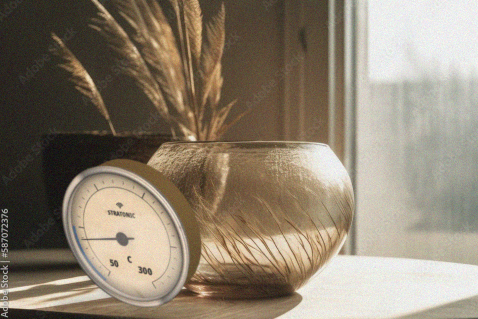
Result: 90 °C
